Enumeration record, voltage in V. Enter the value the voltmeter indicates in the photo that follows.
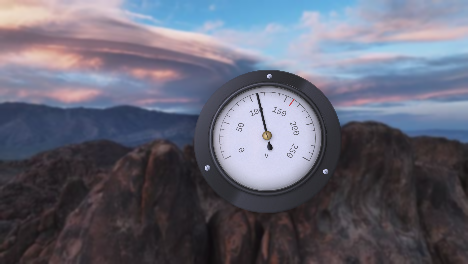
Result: 110 V
